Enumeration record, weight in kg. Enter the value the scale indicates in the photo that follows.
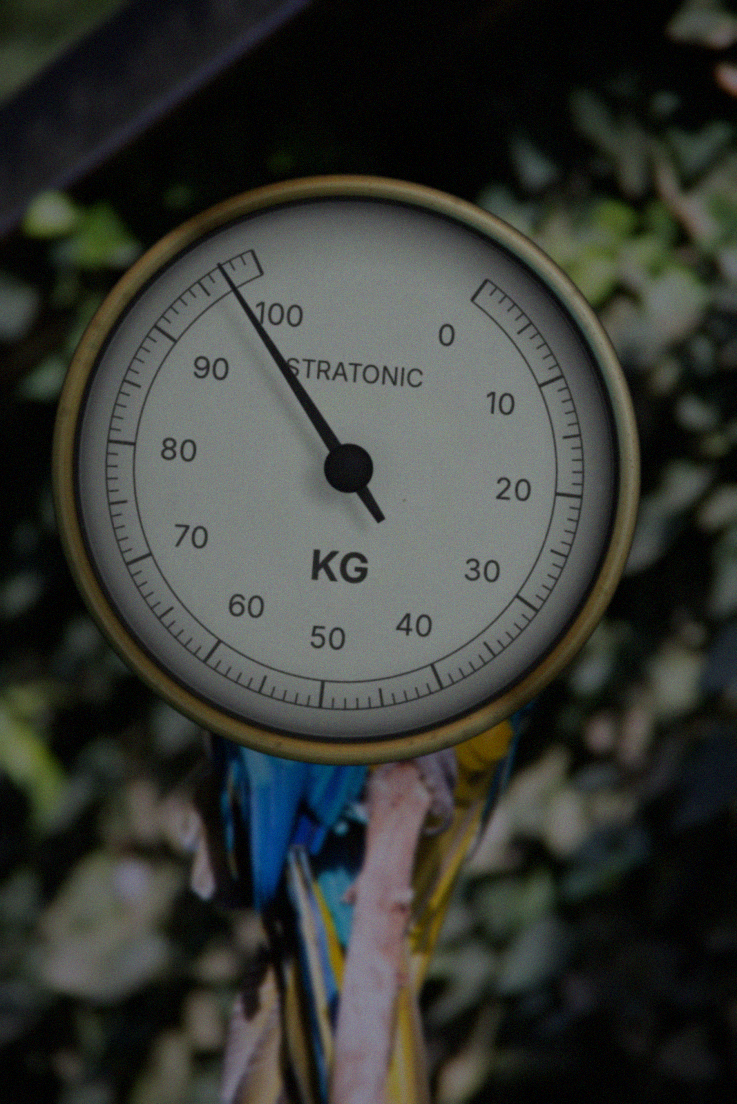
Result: 97 kg
